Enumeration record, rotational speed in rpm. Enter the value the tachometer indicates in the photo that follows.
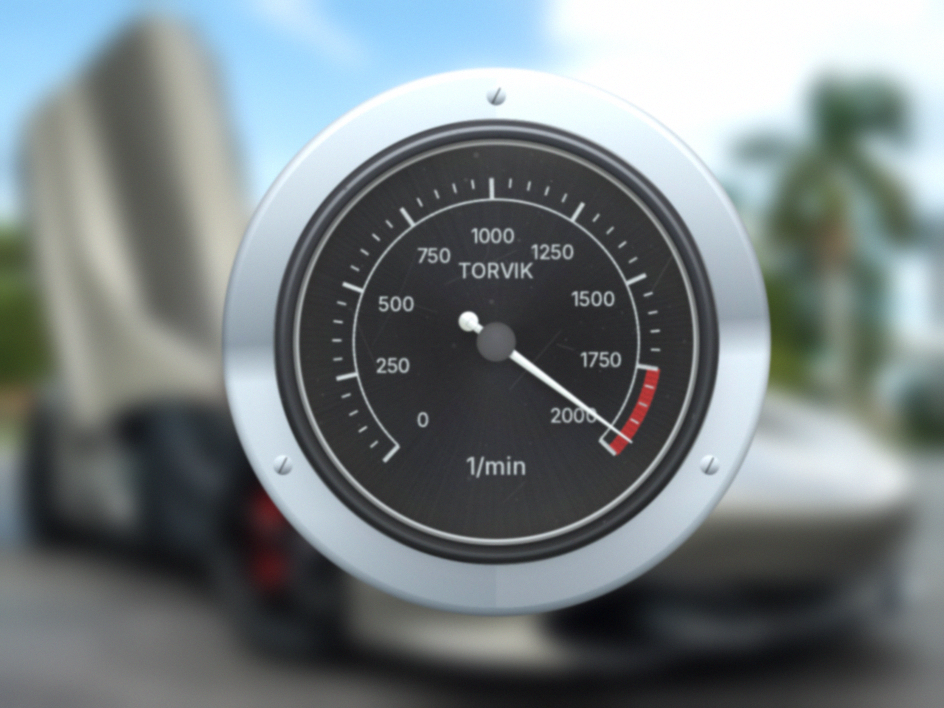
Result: 1950 rpm
